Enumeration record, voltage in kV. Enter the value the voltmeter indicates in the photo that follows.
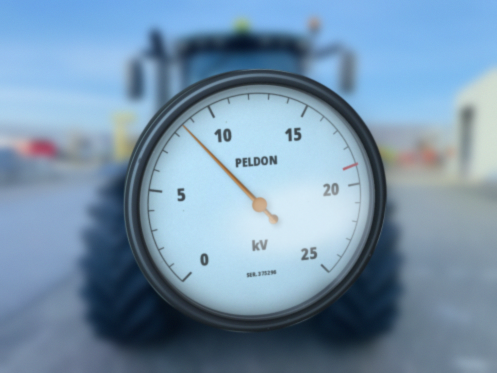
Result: 8.5 kV
